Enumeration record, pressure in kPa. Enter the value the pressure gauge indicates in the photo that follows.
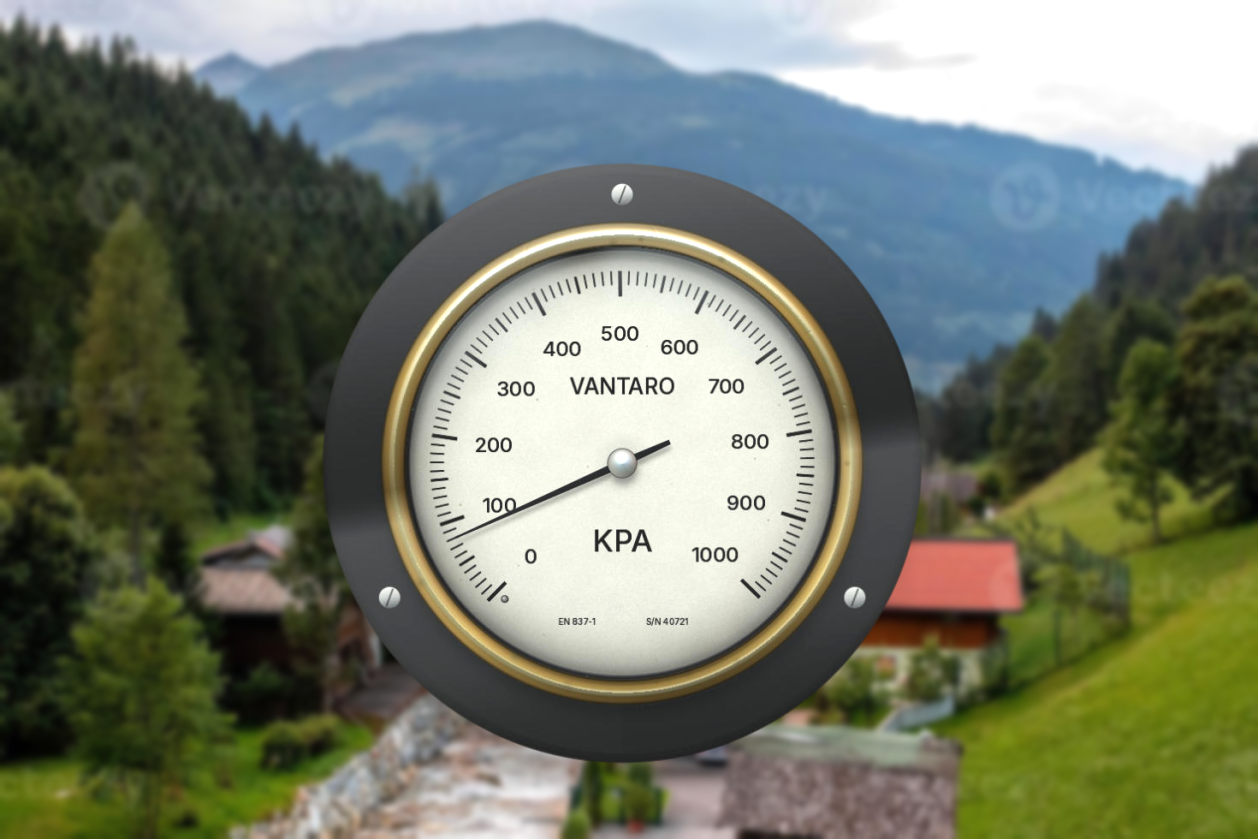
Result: 80 kPa
